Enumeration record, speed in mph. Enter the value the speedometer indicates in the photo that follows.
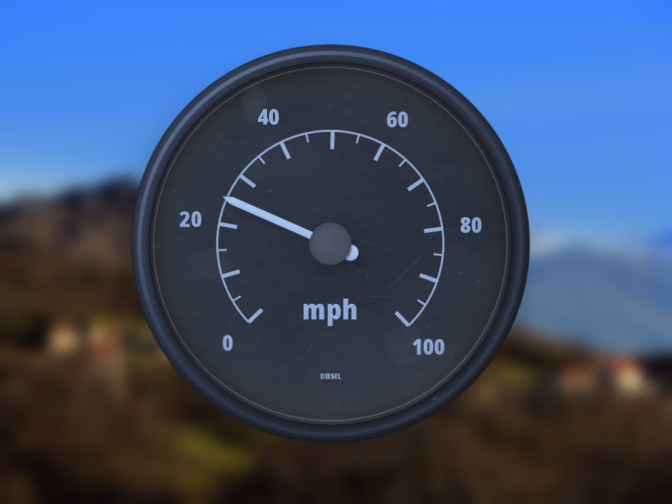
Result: 25 mph
